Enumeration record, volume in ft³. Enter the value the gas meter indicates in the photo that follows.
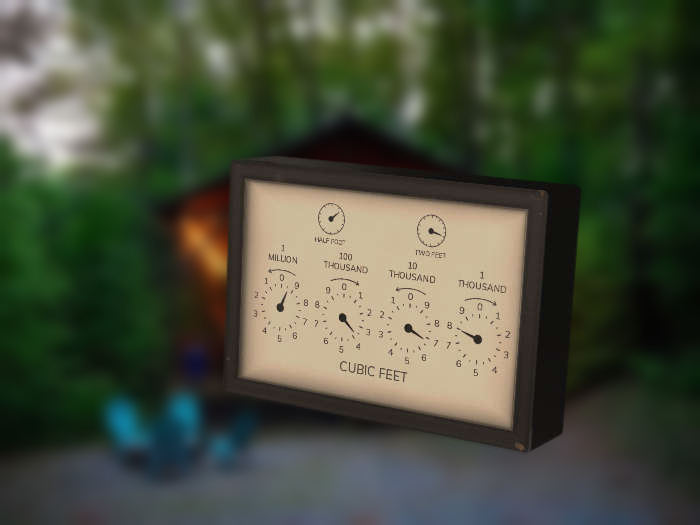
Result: 936800 ft³
